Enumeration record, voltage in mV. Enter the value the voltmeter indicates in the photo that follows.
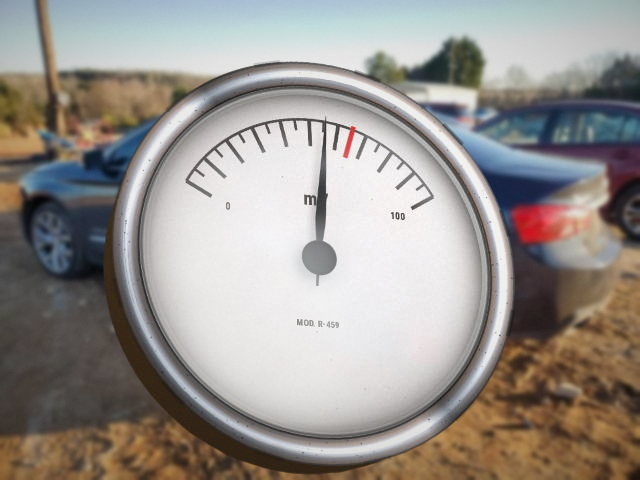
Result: 55 mV
